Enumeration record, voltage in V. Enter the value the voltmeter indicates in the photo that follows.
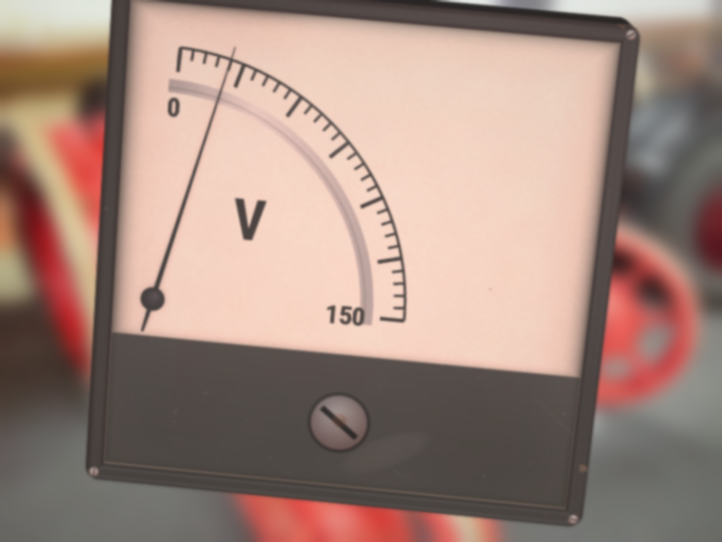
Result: 20 V
